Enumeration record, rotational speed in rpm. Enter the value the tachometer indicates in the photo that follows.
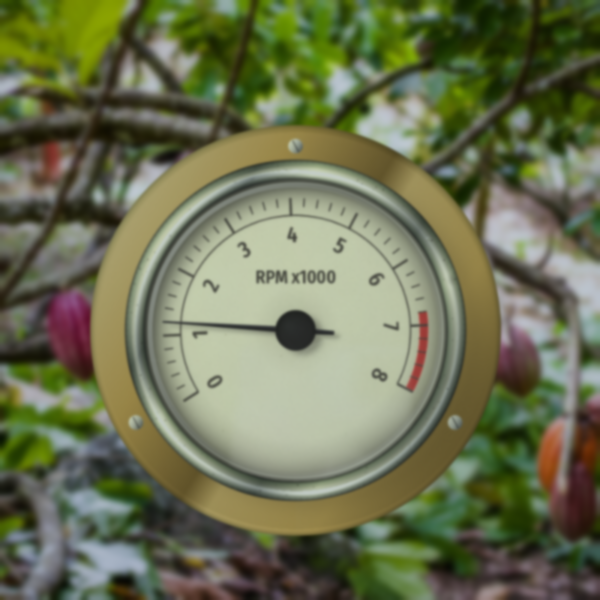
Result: 1200 rpm
